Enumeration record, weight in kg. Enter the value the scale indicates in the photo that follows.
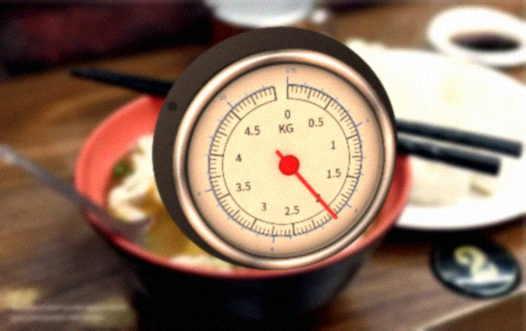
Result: 2 kg
